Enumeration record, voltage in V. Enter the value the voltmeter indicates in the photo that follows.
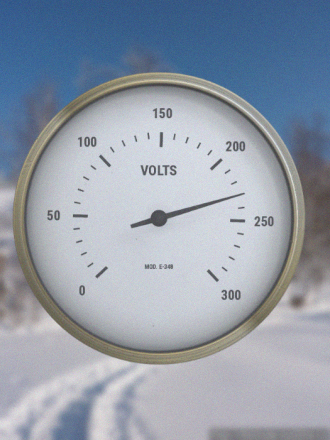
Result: 230 V
